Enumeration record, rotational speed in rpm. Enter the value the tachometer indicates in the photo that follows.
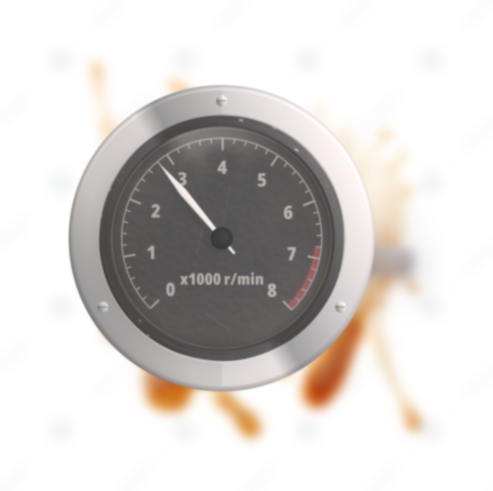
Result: 2800 rpm
